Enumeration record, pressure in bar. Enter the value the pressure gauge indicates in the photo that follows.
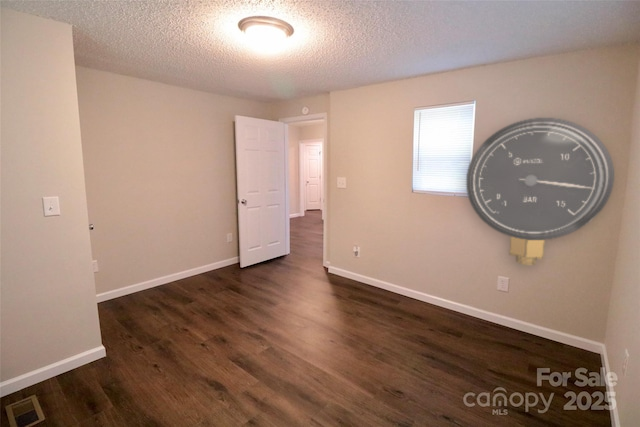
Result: 13 bar
